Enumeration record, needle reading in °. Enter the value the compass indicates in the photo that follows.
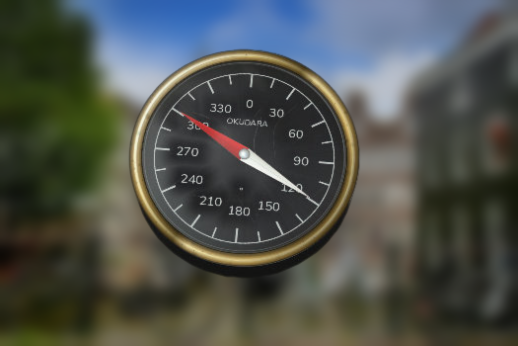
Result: 300 °
